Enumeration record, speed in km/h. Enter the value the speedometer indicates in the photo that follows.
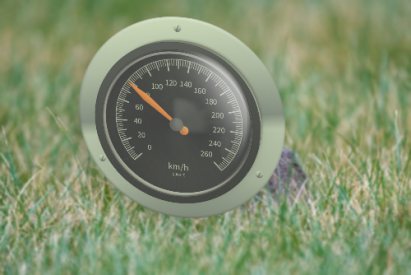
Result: 80 km/h
